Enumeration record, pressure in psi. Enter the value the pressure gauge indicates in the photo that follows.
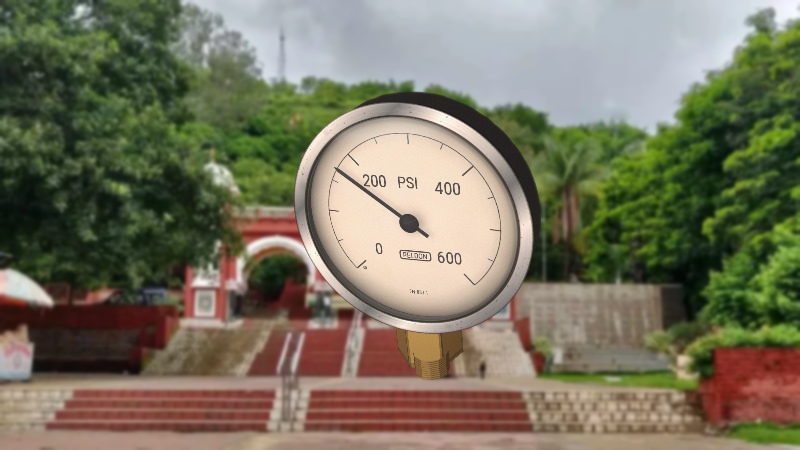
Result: 175 psi
